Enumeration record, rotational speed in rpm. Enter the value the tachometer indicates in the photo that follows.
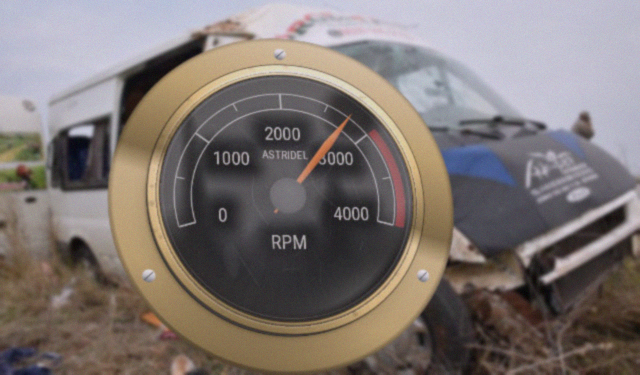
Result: 2750 rpm
